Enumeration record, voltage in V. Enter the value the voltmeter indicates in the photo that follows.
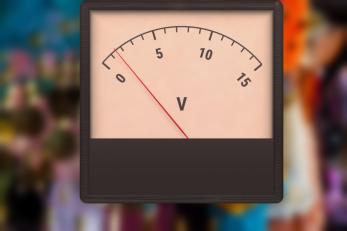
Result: 1.5 V
